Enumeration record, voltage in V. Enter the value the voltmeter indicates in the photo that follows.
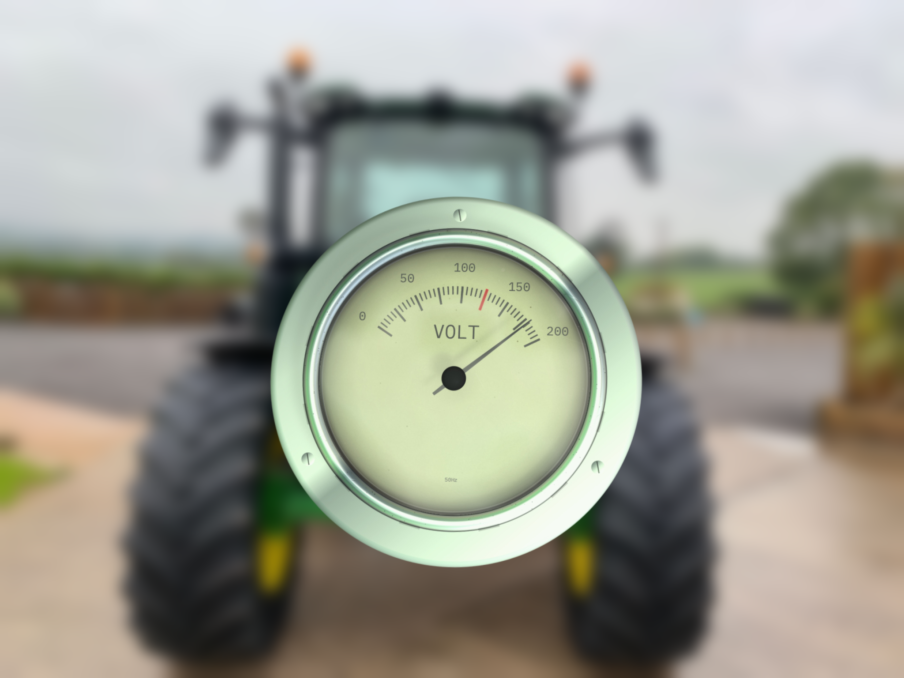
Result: 180 V
